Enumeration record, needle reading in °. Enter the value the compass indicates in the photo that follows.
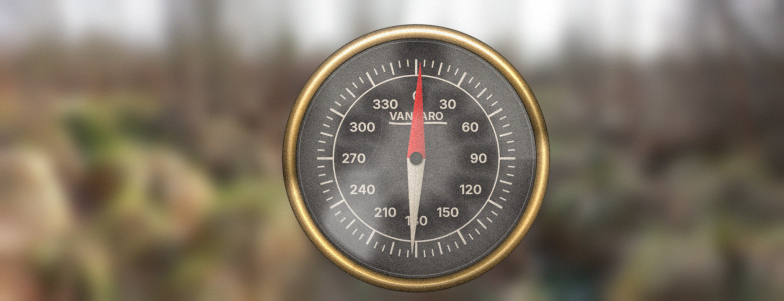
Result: 2.5 °
